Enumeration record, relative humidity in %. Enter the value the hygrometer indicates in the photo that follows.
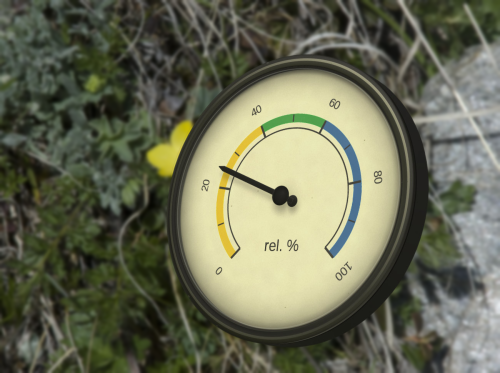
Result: 25 %
